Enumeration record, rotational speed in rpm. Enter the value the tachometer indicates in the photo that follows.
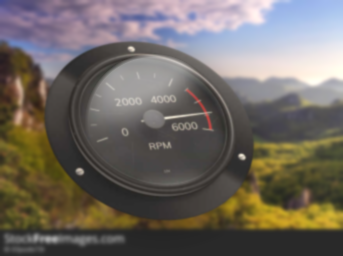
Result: 5500 rpm
